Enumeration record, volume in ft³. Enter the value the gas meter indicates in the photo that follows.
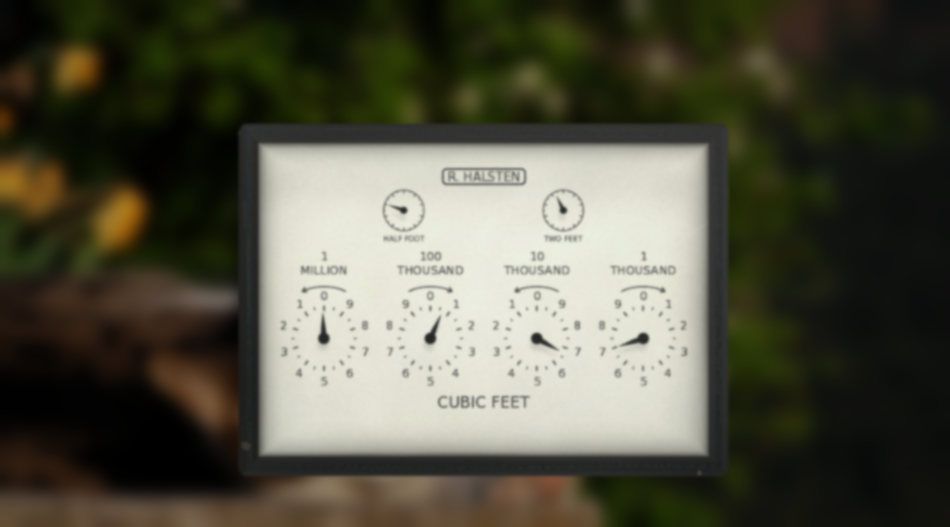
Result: 6700 ft³
